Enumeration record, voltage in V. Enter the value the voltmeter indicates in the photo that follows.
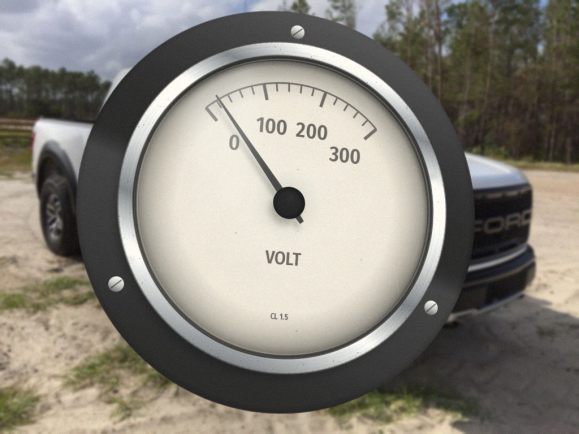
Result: 20 V
